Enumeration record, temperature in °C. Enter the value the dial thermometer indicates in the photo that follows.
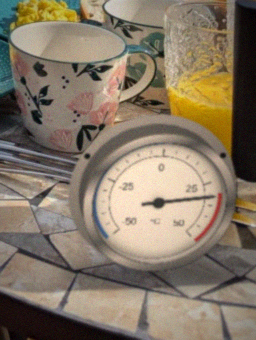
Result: 30 °C
